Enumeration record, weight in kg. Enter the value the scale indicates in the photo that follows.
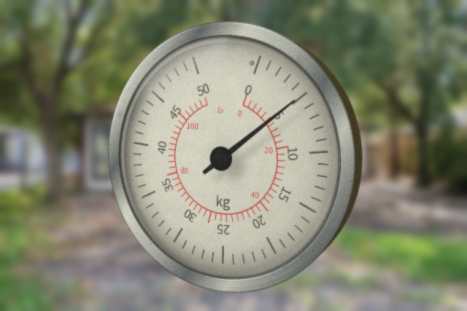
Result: 5 kg
